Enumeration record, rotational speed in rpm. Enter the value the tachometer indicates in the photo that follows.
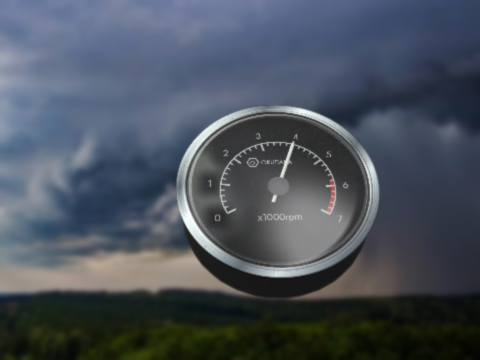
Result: 4000 rpm
